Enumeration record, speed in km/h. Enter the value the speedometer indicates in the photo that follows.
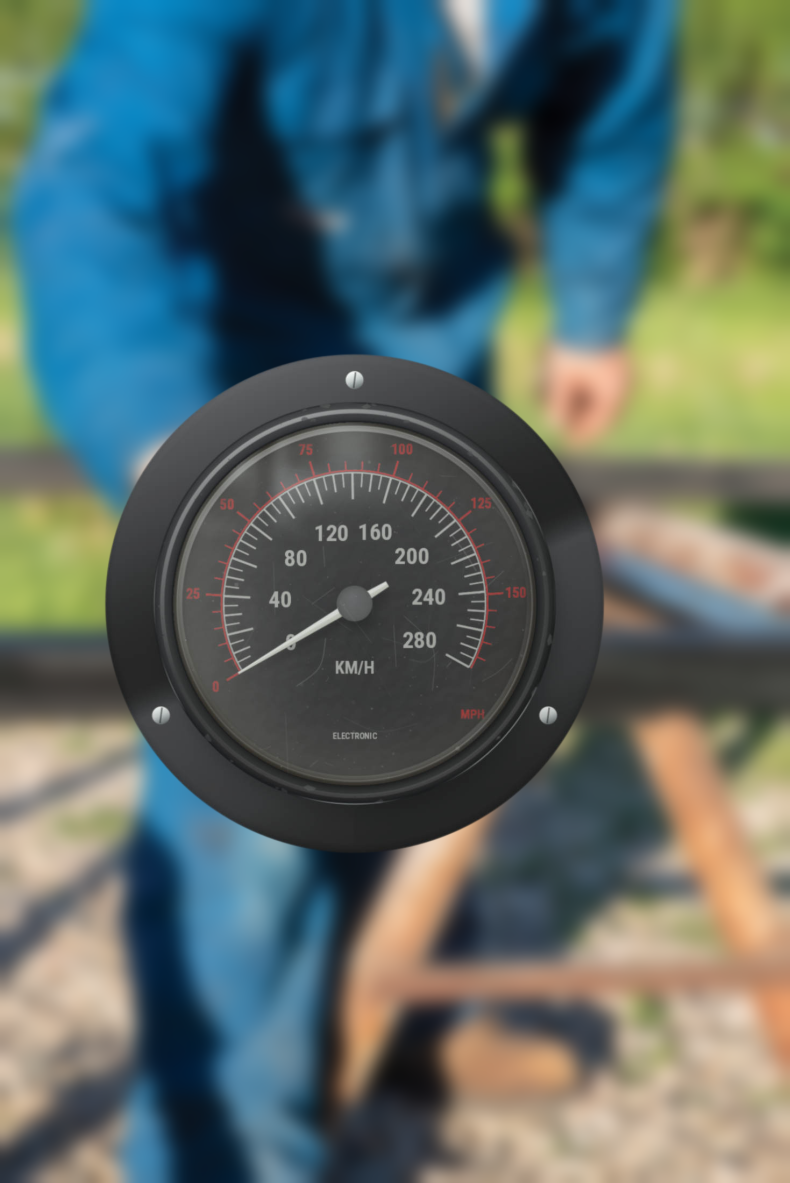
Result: 0 km/h
